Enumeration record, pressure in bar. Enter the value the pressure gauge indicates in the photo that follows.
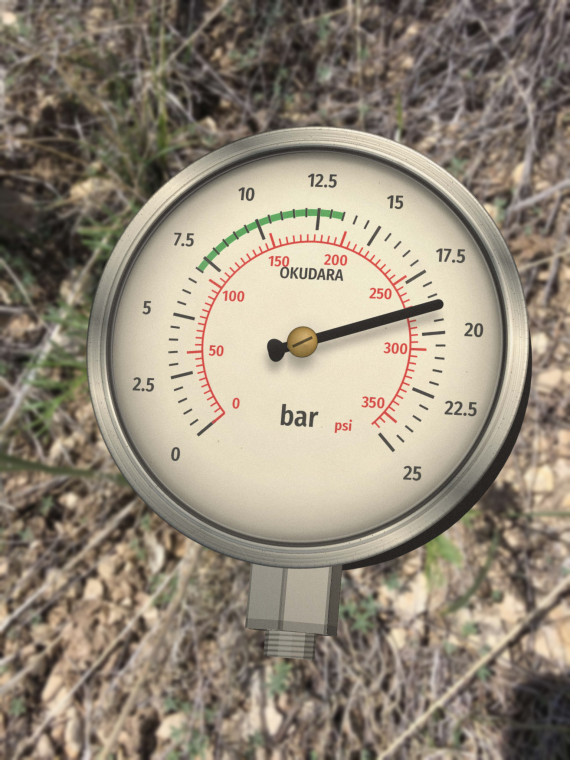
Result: 19 bar
